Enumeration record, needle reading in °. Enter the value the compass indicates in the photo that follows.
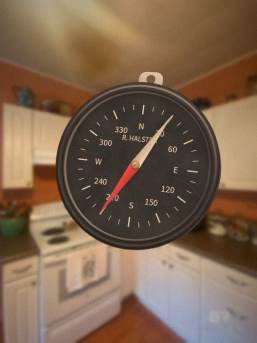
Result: 210 °
